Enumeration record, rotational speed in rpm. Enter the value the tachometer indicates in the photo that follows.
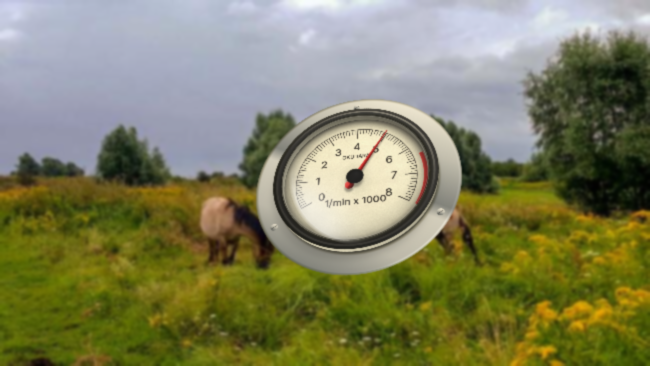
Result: 5000 rpm
